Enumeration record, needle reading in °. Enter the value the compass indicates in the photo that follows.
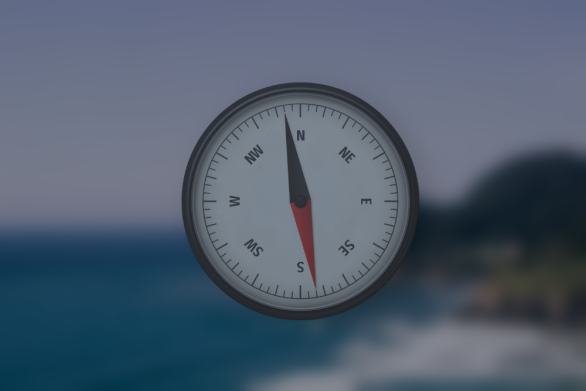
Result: 170 °
